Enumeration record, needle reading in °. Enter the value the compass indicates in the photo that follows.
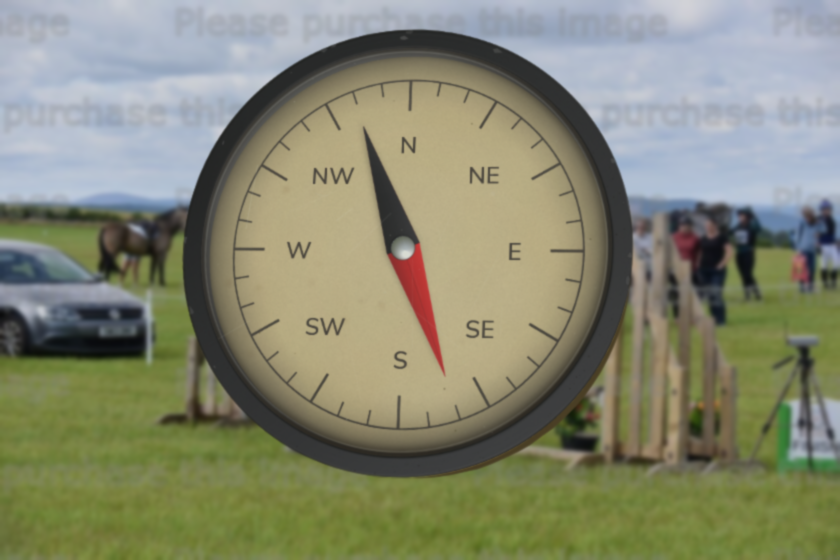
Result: 160 °
